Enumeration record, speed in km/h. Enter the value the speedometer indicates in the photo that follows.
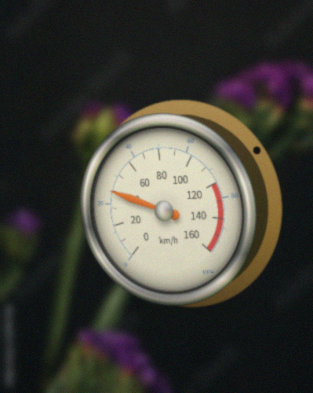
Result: 40 km/h
